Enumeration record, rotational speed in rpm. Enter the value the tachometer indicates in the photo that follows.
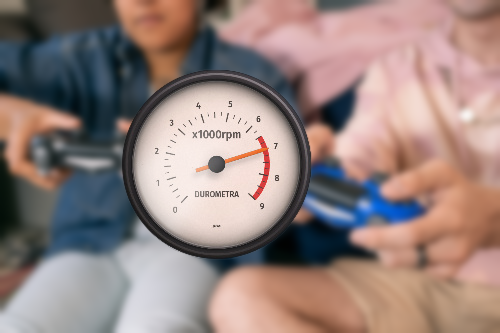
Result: 7000 rpm
